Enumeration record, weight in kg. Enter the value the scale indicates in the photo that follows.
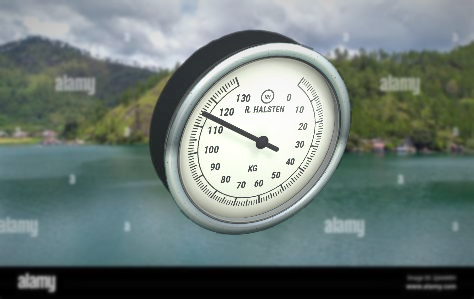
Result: 115 kg
